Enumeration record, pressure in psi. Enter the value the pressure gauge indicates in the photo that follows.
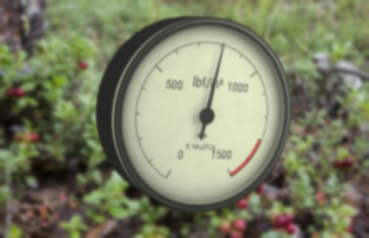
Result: 800 psi
